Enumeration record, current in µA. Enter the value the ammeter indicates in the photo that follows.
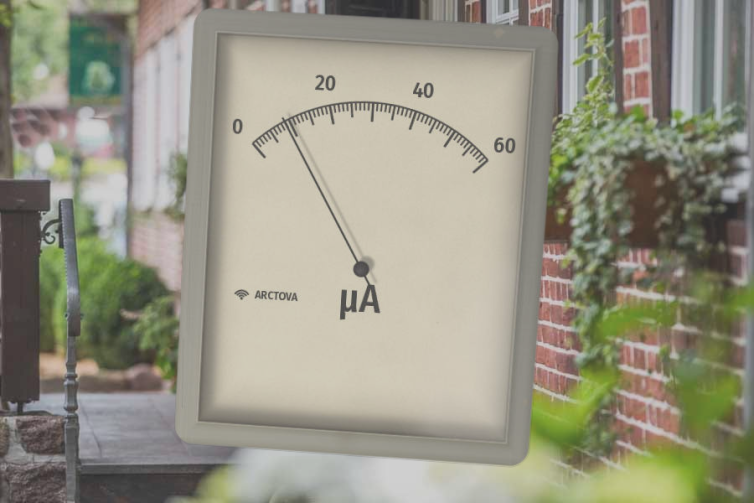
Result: 9 µA
